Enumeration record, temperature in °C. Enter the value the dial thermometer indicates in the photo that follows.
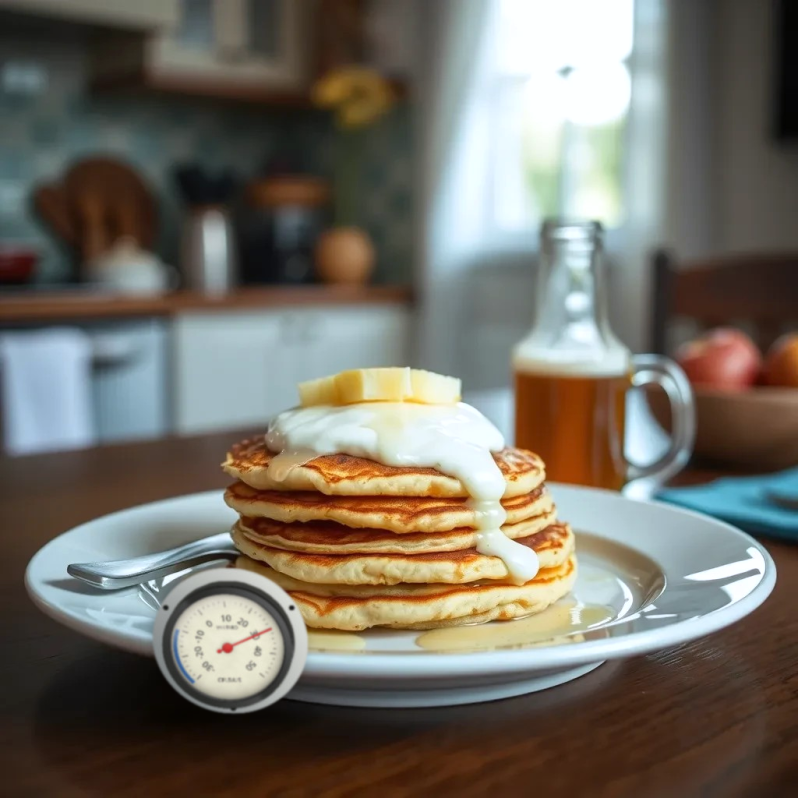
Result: 30 °C
